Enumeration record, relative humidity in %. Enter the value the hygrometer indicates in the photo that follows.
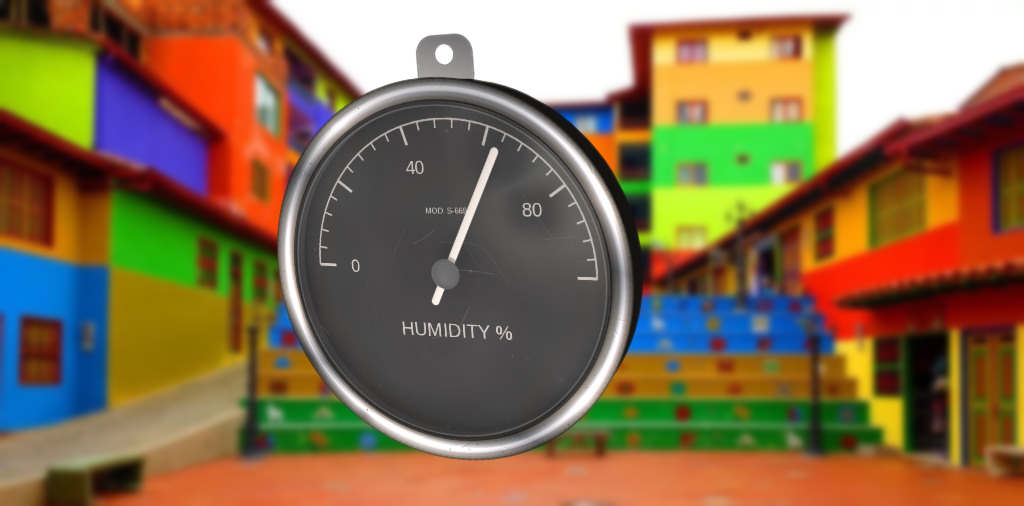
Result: 64 %
